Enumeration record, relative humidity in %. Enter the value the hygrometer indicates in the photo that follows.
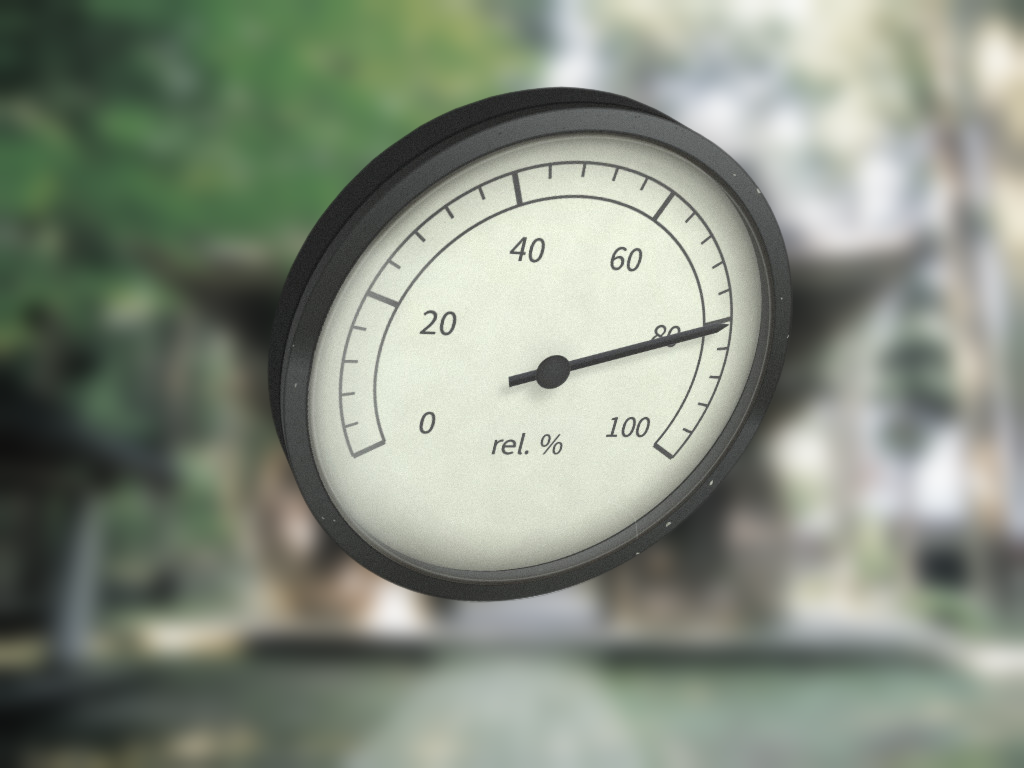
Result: 80 %
